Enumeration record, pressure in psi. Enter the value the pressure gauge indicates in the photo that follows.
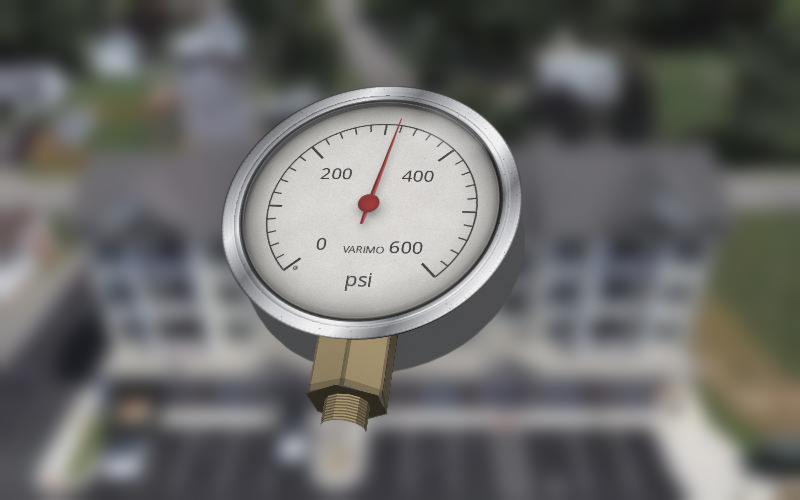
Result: 320 psi
